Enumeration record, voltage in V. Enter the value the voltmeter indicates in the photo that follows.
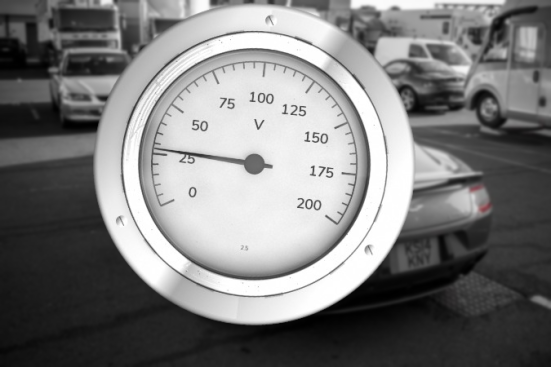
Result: 27.5 V
